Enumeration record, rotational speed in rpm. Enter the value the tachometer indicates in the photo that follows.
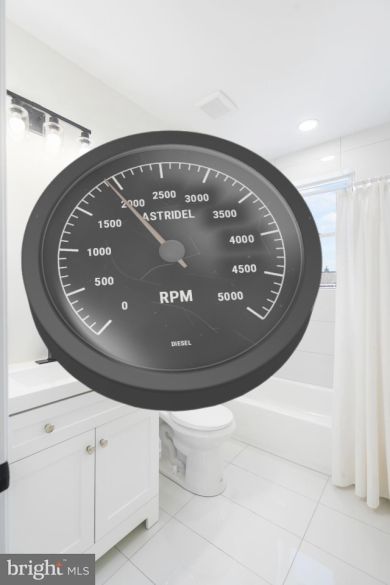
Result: 1900 rpm
